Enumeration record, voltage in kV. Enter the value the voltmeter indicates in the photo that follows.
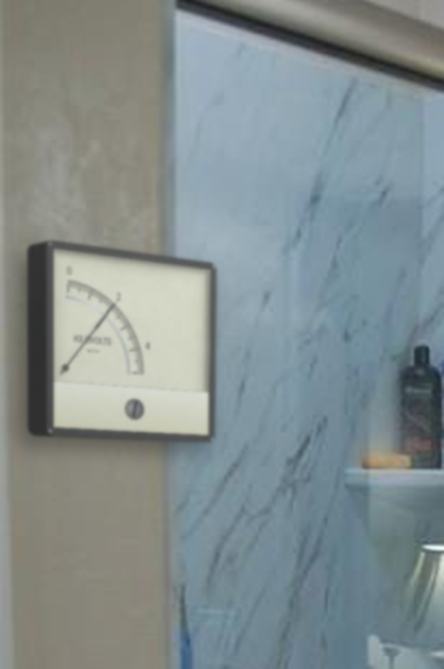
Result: 2 kV
